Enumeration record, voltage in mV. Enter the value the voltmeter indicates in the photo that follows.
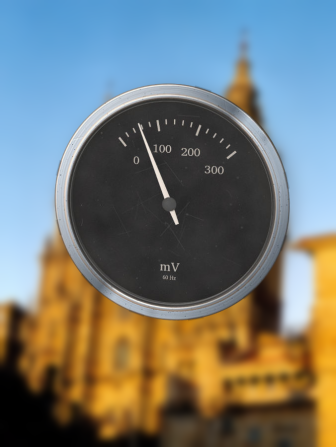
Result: 60 mV
